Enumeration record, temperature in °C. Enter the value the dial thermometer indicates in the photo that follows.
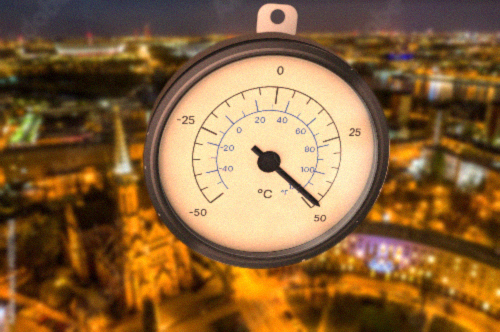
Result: 47.5 °C
